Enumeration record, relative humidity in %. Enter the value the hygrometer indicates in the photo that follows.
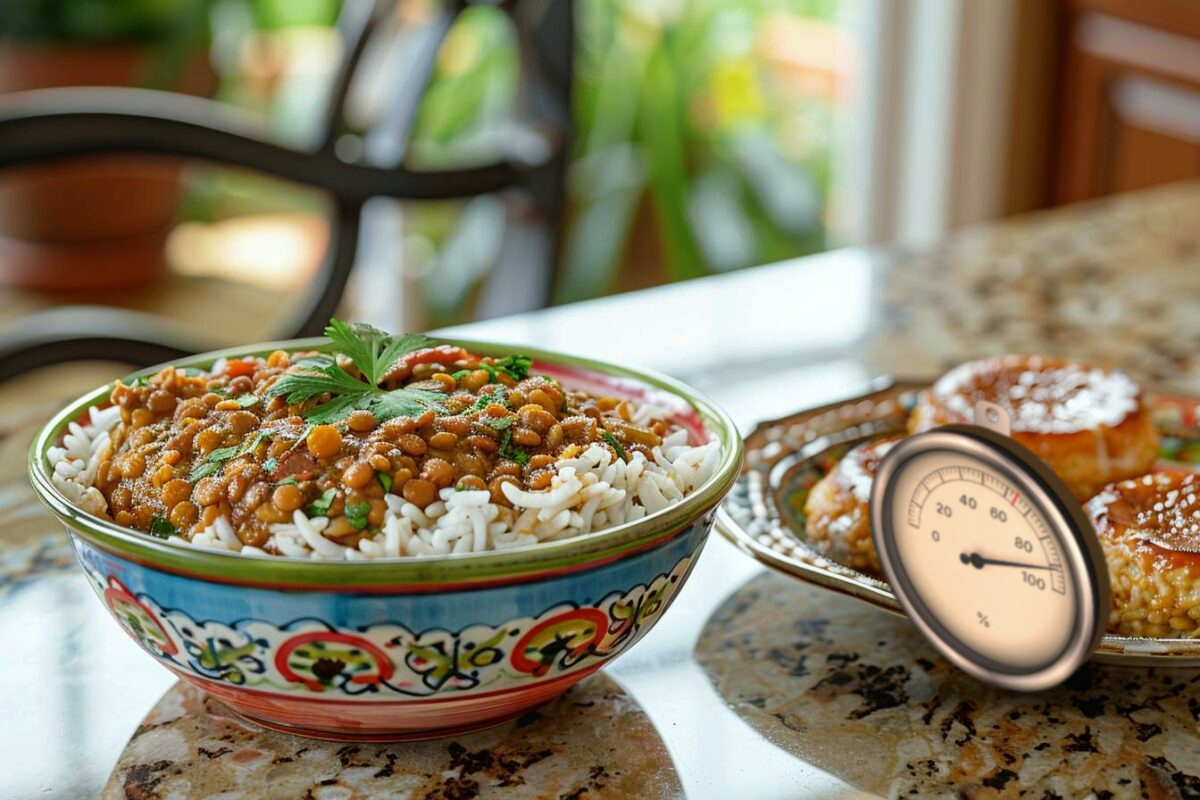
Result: 90 %
